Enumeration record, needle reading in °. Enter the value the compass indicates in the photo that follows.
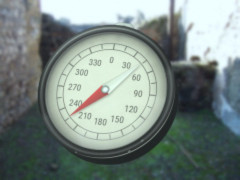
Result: 225 °
